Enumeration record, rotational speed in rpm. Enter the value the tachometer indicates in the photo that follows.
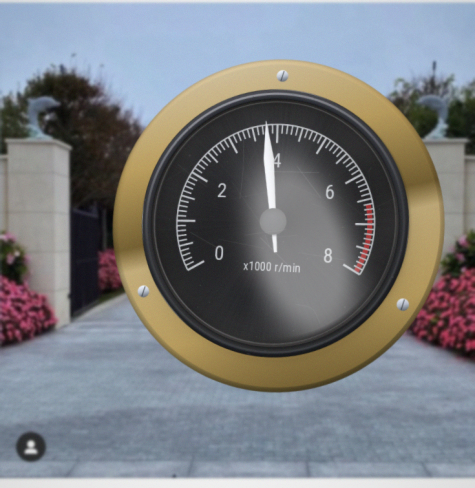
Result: 3800 rpm
